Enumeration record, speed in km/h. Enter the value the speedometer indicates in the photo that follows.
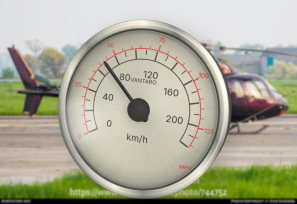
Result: 70 km/h
